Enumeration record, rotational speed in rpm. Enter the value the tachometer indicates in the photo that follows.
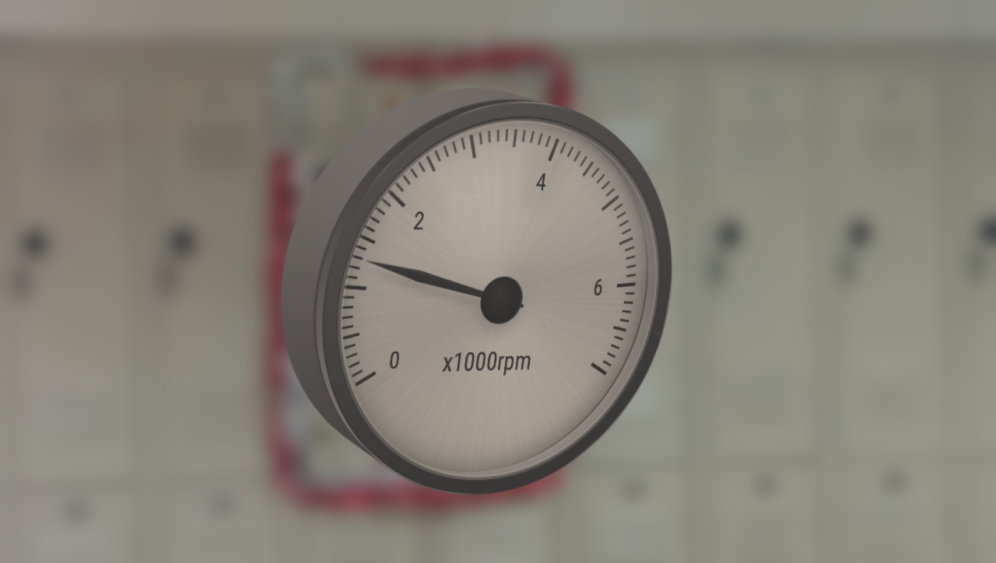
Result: 1300 rpm
